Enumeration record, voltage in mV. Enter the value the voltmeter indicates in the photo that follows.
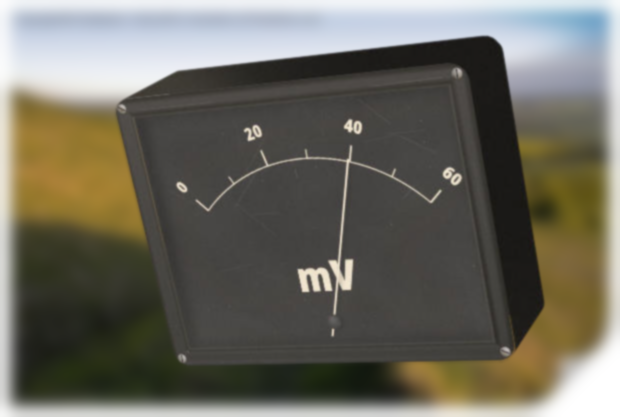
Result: 40 mV
